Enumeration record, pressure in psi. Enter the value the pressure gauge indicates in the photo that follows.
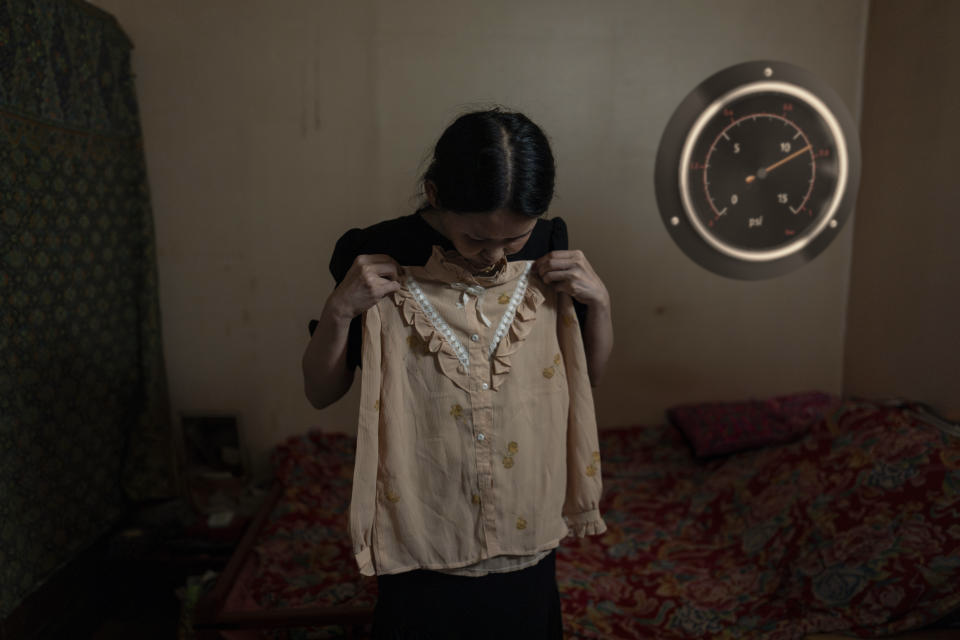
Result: 11 psi
